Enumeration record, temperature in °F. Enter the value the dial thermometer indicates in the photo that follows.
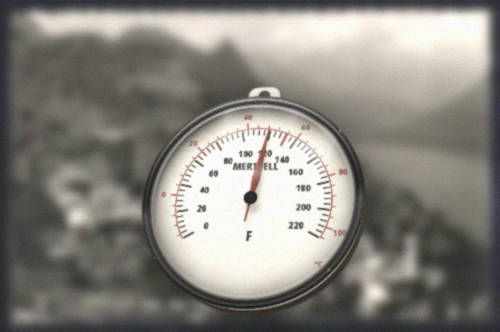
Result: 120 °F
